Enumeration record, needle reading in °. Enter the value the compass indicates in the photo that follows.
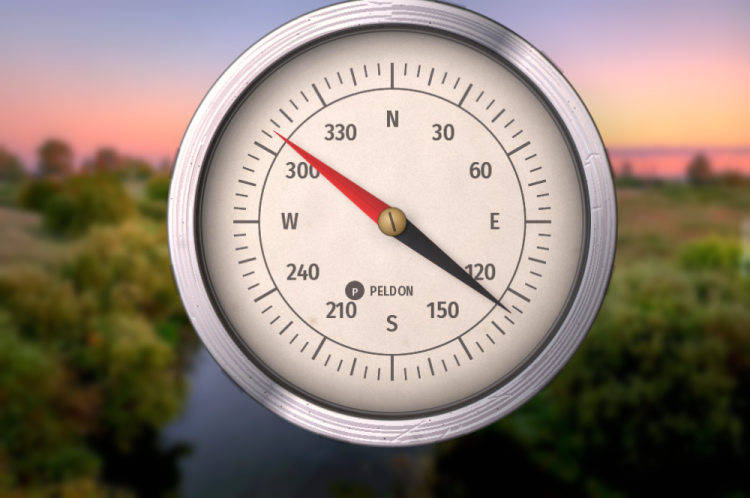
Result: 307.5 °
